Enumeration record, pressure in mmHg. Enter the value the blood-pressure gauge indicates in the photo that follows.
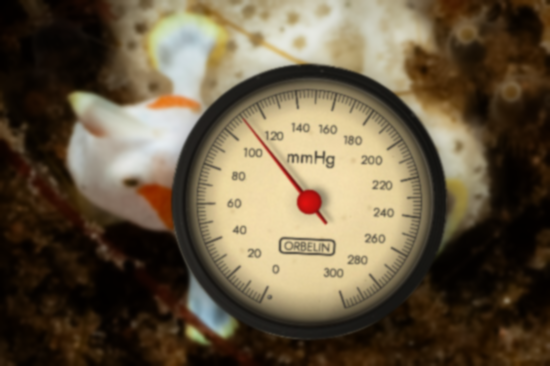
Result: 110 mmHg
